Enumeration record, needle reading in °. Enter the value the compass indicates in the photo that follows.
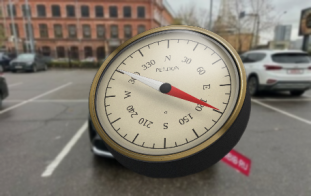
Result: 120 °
